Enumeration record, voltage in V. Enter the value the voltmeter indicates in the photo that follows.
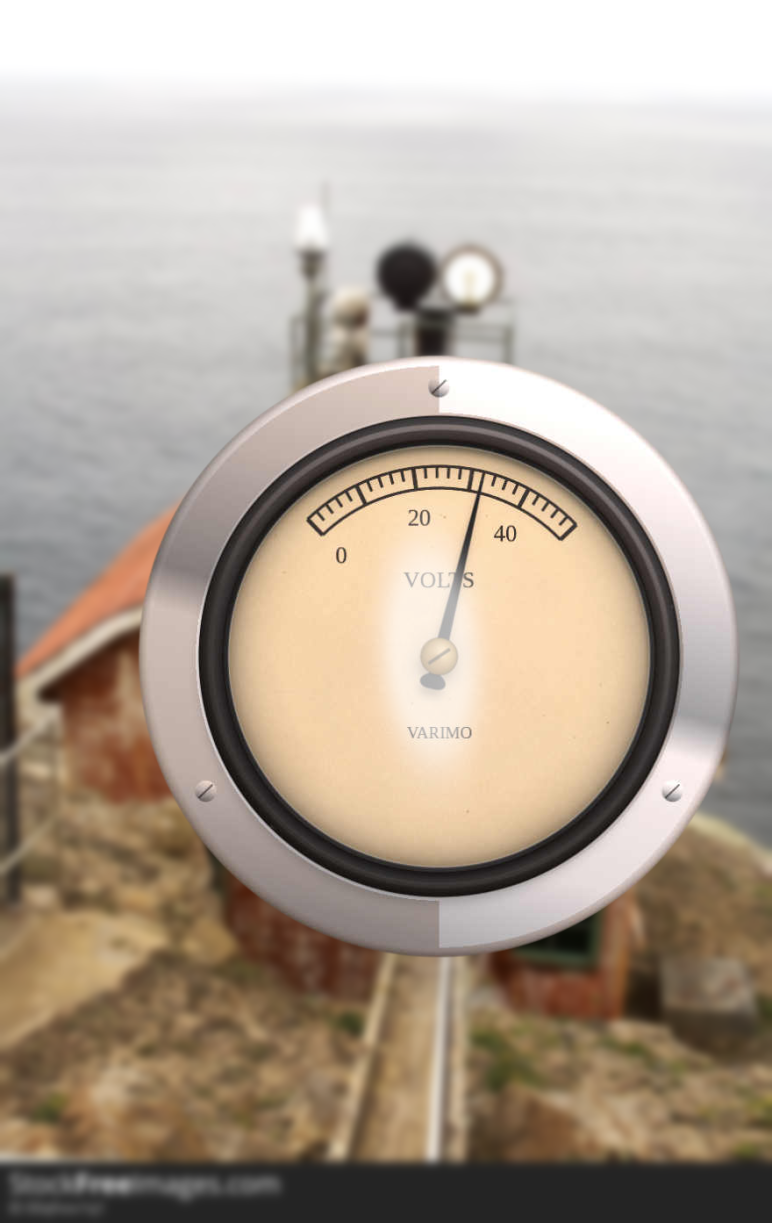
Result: 32 V
